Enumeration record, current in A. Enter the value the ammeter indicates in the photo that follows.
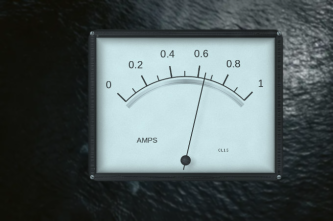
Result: 0.65 A
